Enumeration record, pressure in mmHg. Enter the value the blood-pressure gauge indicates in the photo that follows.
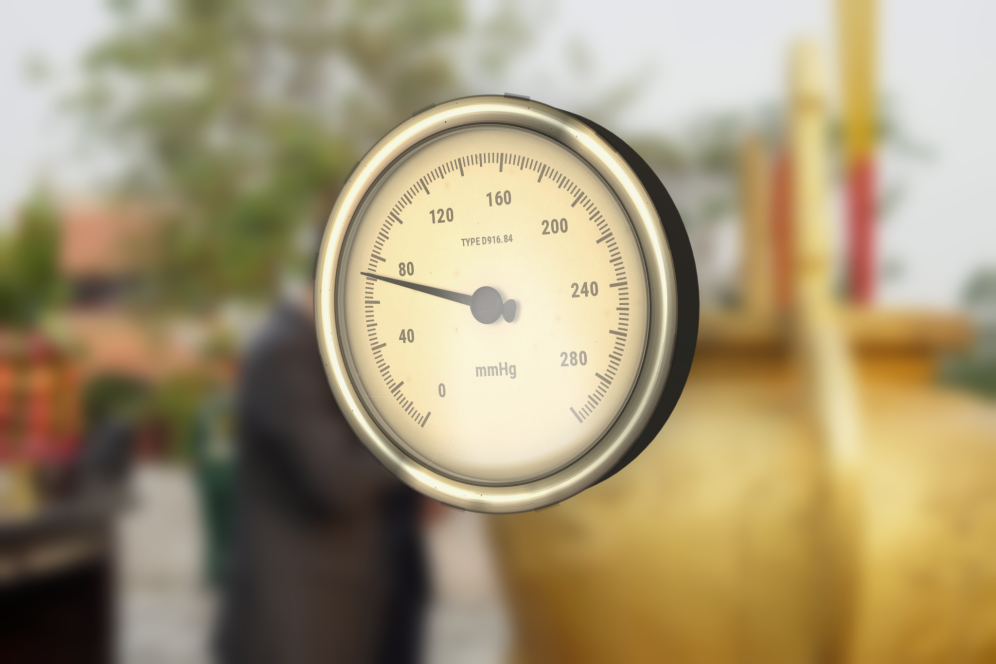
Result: 72 mmHg
